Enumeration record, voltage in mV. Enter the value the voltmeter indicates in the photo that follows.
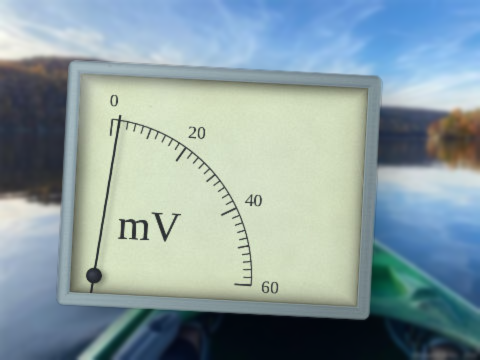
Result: 2 mV
